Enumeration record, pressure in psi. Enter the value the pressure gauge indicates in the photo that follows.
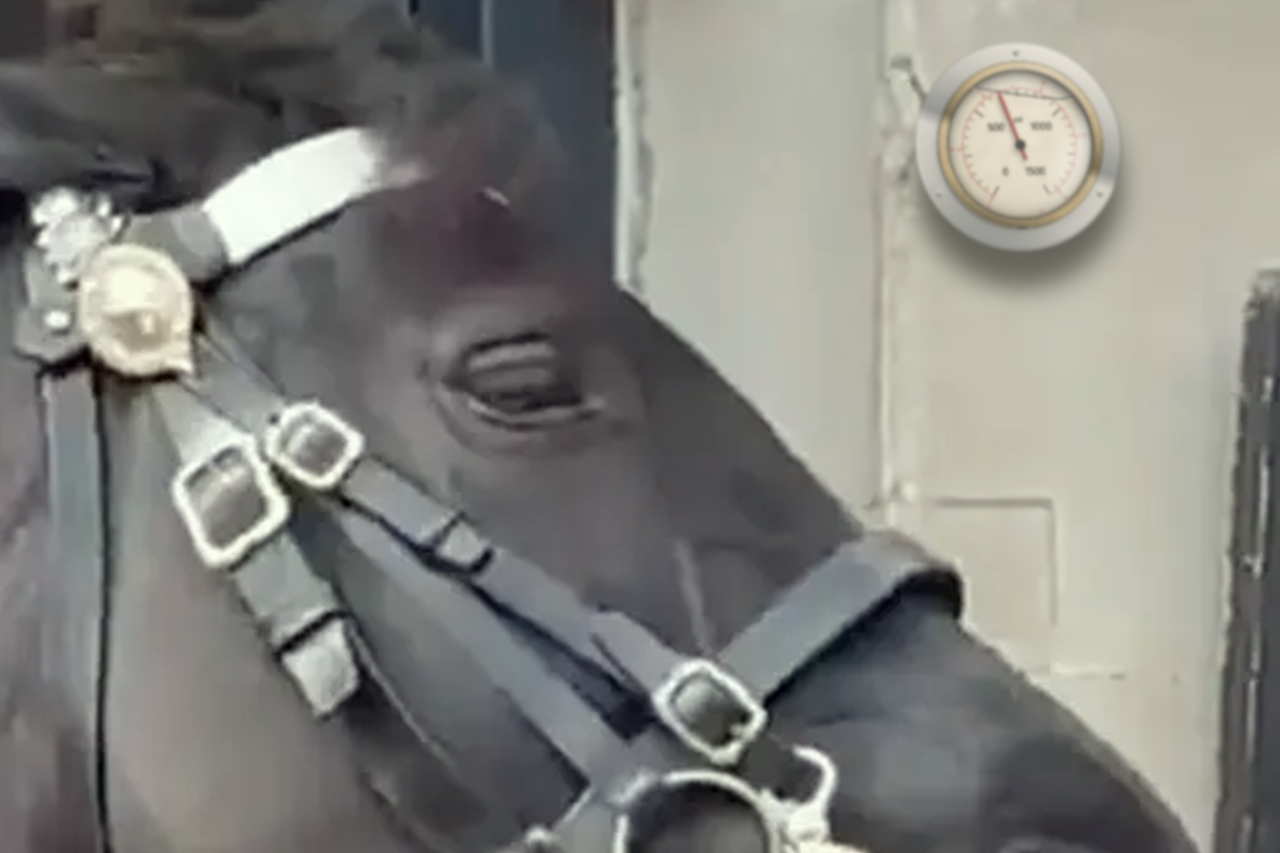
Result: 650 psi
